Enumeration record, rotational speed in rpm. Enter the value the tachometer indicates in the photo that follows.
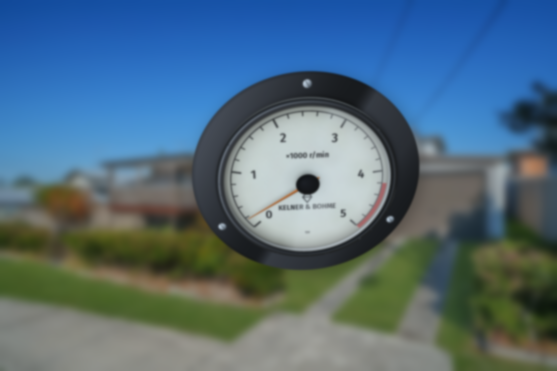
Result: 200 rpm
